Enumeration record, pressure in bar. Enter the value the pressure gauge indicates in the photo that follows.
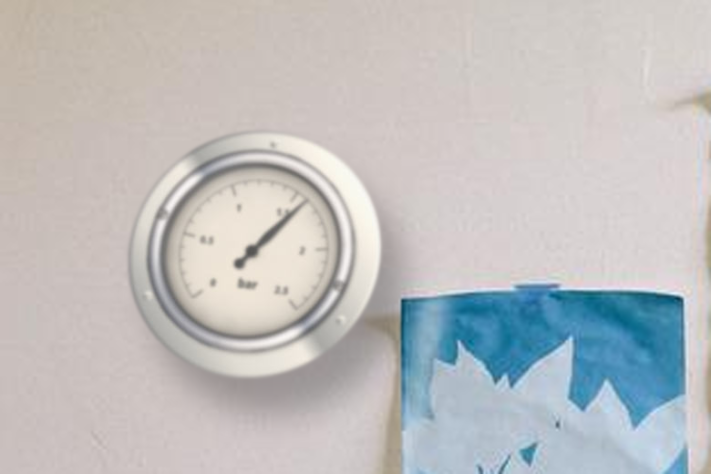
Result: 1.6 bar
